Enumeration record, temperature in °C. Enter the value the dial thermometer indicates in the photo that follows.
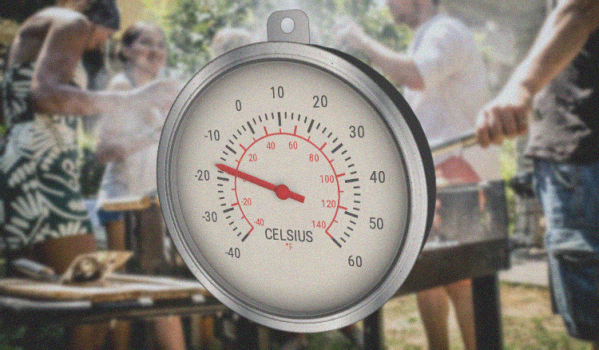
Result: -16 °C
